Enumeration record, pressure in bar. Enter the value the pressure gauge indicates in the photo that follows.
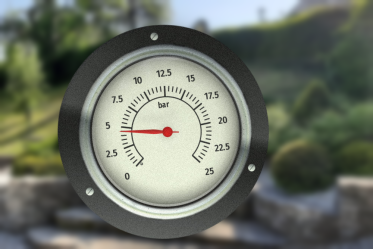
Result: 4.5 bar
